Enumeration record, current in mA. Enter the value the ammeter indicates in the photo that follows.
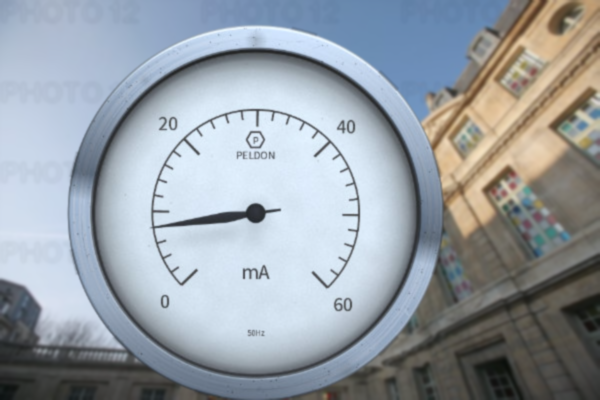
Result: 8 mA
